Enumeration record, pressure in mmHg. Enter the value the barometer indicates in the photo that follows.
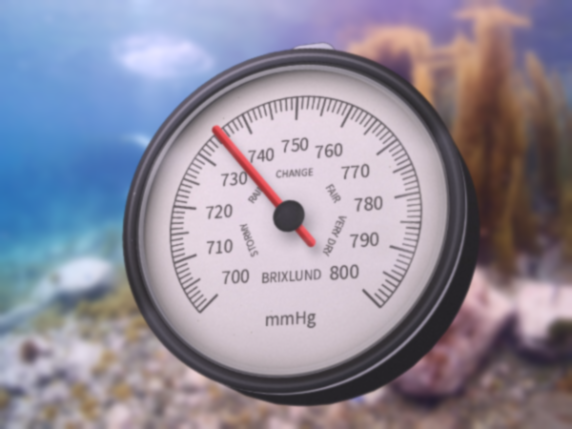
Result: 735 mmHg
